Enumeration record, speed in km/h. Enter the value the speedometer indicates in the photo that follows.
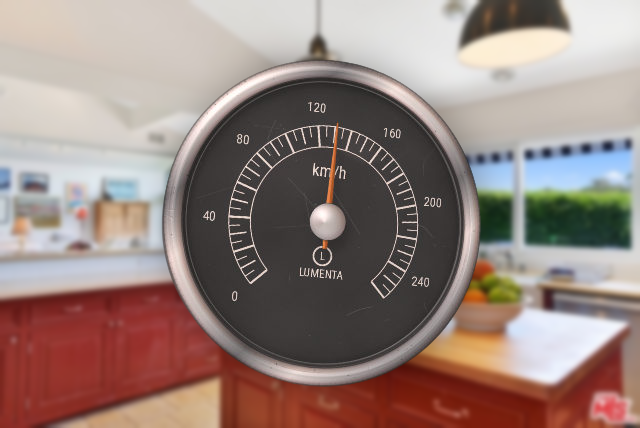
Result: 130 km/h
